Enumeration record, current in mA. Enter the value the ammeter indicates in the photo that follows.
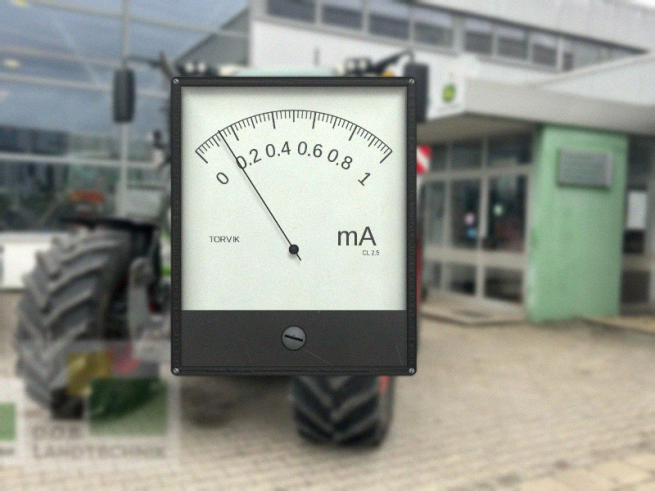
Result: 0.14 mA
